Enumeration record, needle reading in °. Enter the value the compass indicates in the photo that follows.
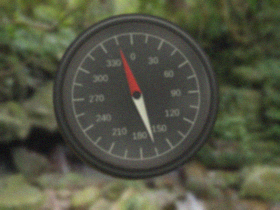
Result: 345 °
